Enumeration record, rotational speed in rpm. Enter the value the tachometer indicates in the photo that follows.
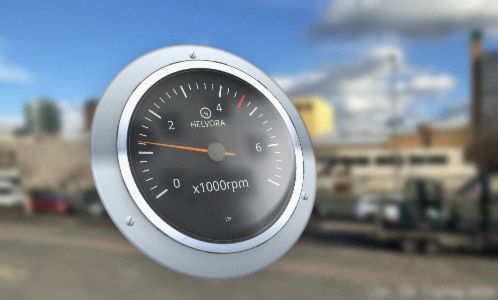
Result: 1200 rpm
